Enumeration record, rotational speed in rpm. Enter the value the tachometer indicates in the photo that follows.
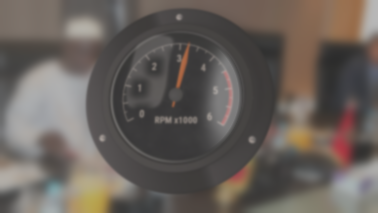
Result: 3250 rpm
